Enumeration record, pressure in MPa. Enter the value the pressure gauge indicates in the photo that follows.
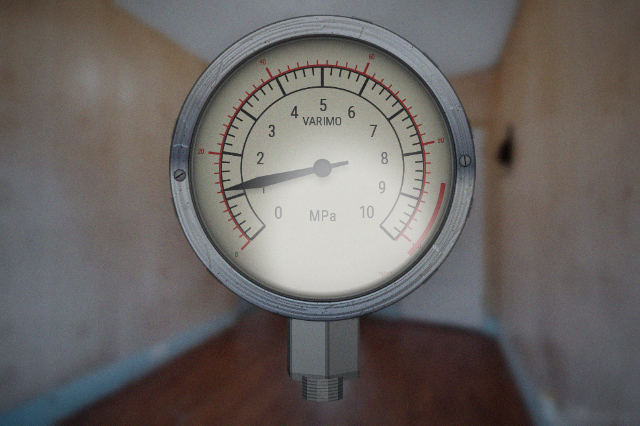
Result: 1.2 MPa
